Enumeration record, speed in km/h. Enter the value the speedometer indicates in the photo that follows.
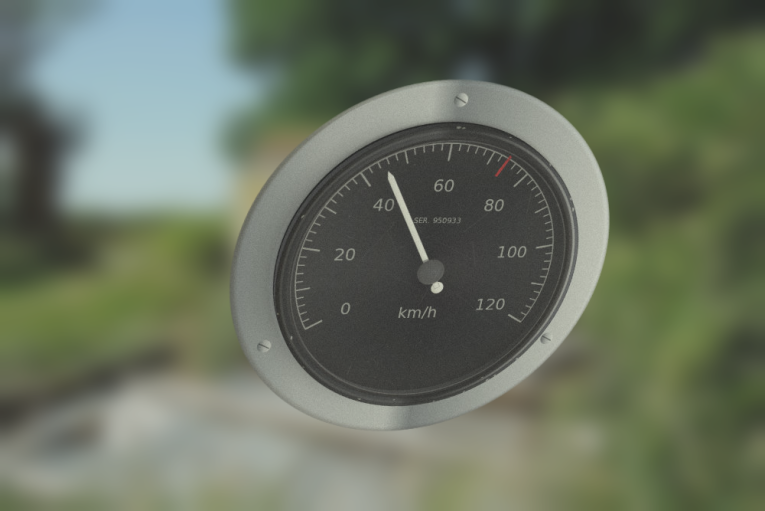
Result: 45 km/h
